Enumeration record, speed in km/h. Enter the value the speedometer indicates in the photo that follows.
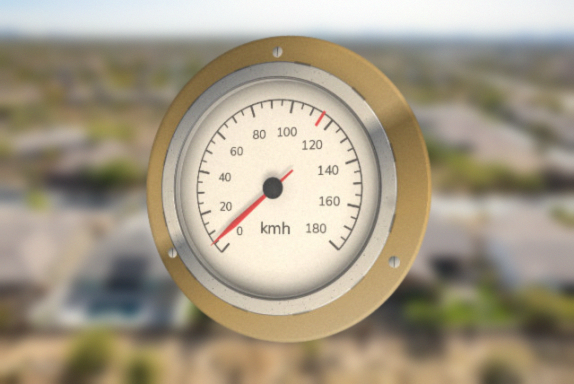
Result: 5 km/h
